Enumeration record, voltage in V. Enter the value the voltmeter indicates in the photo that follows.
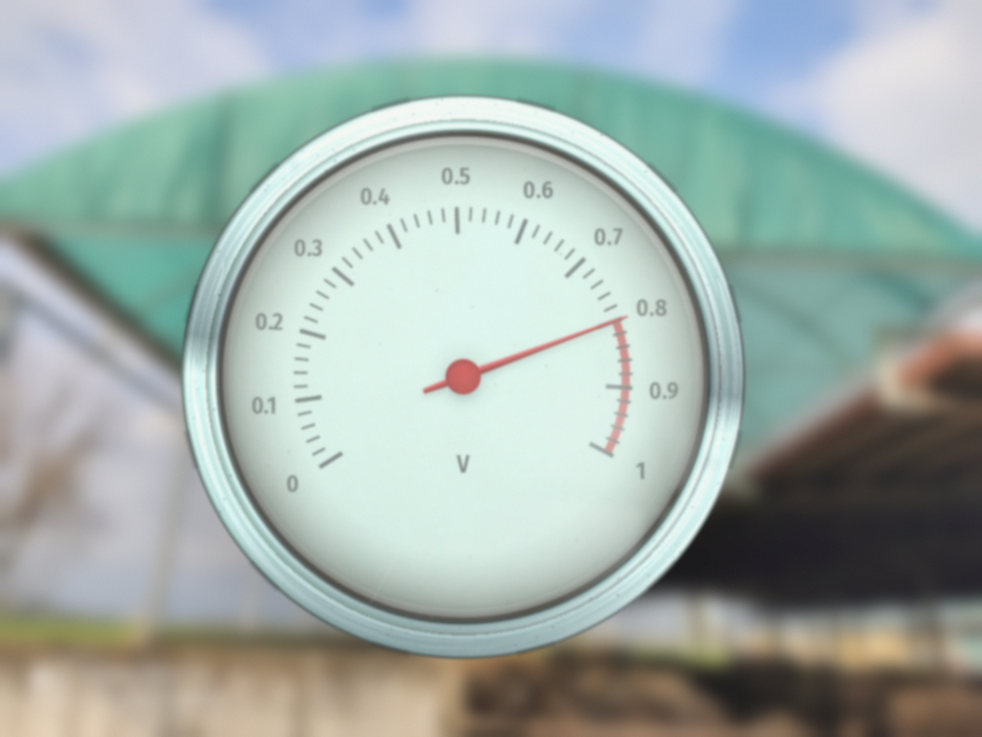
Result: 0.8 V
